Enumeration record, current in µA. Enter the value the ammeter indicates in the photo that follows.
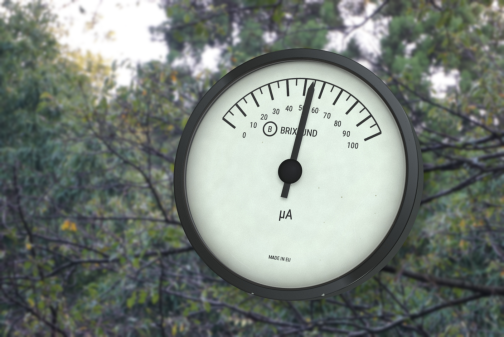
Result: 55 µA
